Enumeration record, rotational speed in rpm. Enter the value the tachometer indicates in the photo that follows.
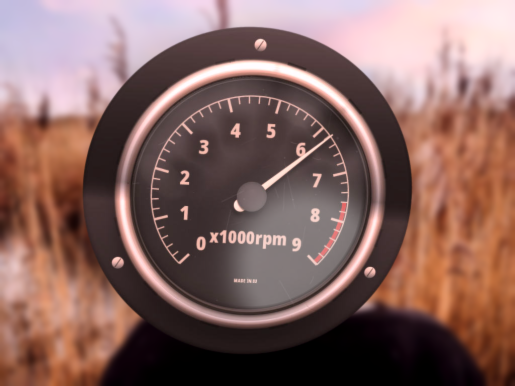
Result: 6200 rpm
